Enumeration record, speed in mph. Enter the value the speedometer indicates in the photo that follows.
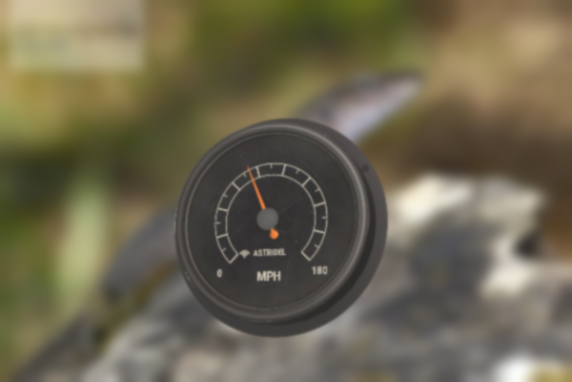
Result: 75 mph
